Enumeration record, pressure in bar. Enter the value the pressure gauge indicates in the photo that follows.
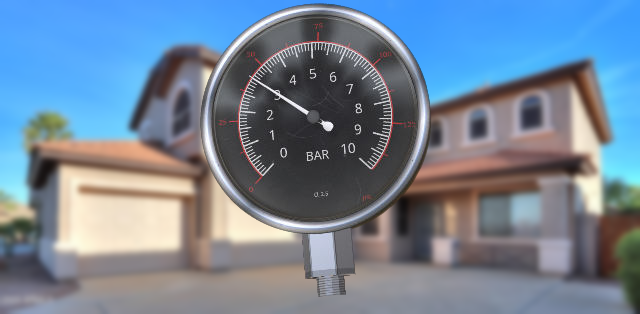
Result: 3 bar
